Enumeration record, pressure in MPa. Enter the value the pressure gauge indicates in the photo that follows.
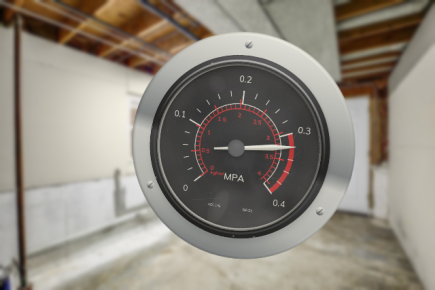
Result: 0.32 MPa
